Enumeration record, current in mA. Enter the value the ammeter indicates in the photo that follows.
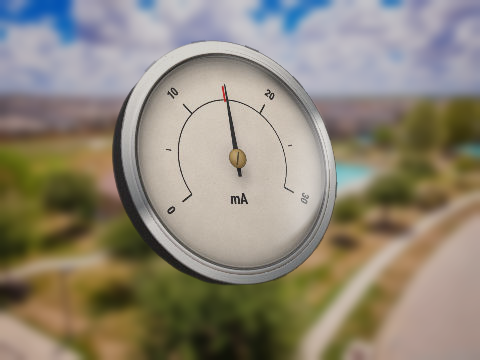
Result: 15 mA
